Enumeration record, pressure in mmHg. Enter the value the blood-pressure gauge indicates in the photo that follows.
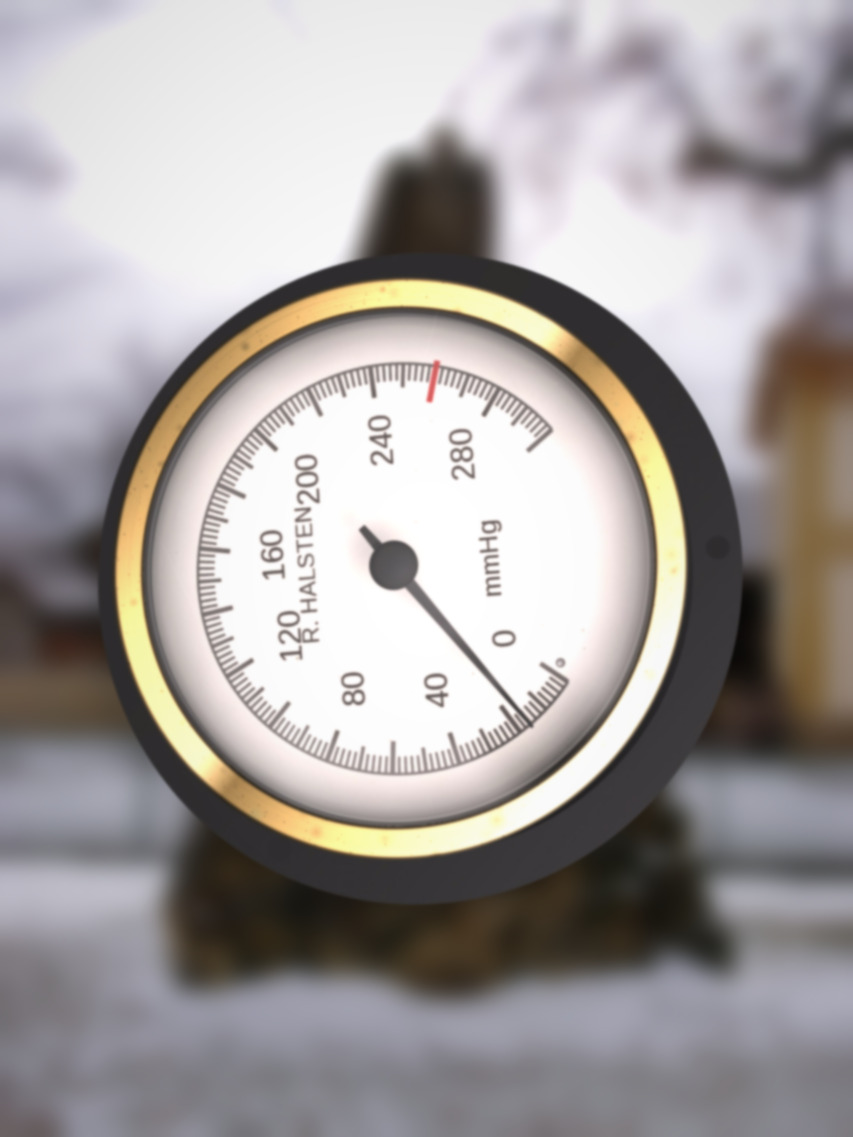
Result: 16 mmHg
